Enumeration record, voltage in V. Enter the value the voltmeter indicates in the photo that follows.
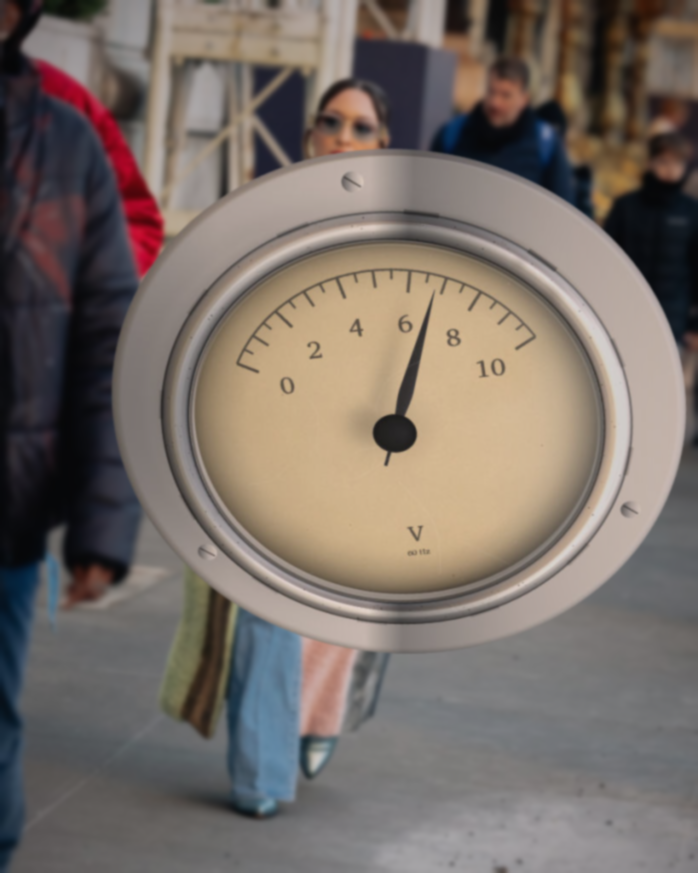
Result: 6.75 V
